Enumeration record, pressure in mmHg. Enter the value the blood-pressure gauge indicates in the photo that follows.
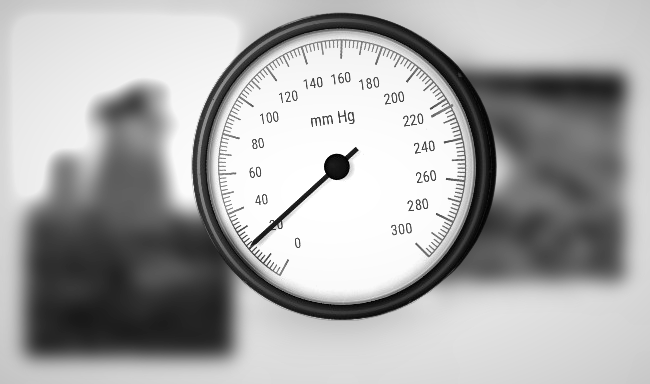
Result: 20 mmHg
